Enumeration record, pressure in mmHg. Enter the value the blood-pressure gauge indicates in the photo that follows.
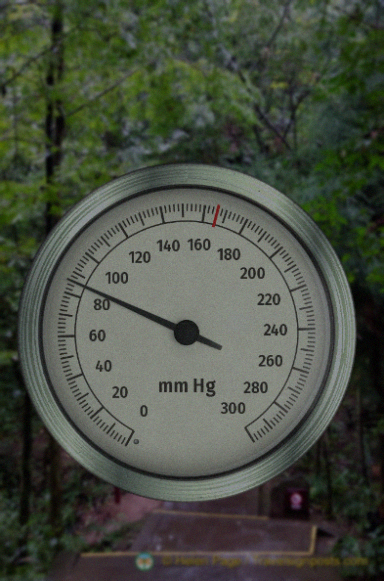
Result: 86 mmHg
